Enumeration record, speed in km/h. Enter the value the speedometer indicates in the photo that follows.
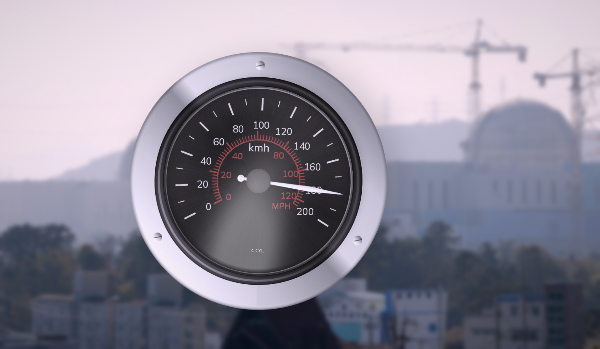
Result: 180 km/h
